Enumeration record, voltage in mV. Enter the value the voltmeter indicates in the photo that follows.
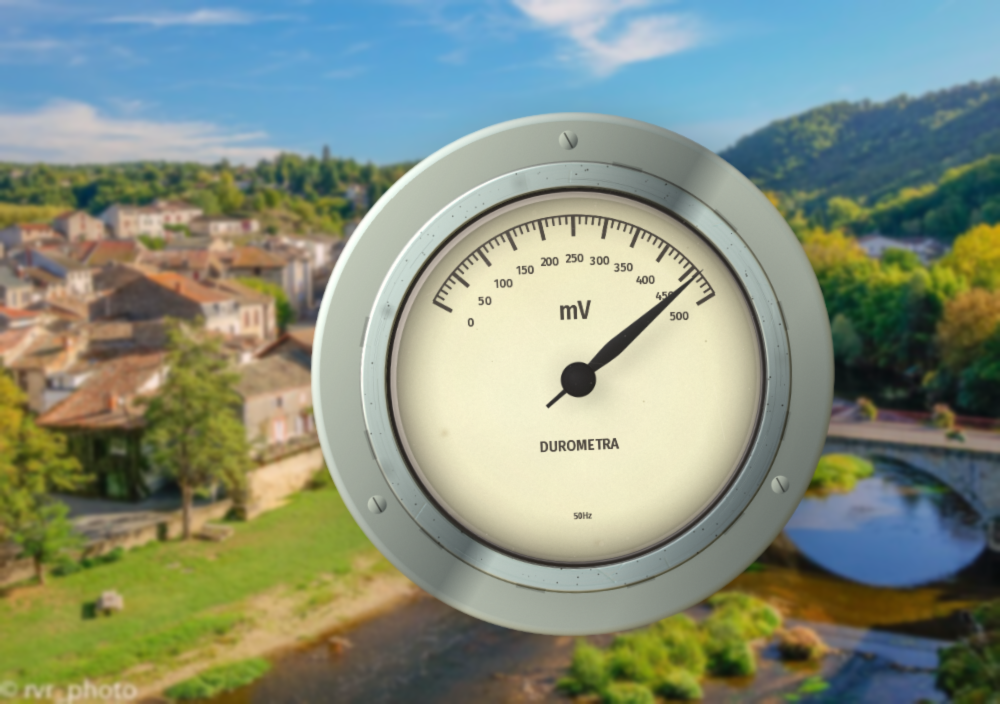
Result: 460 mV
